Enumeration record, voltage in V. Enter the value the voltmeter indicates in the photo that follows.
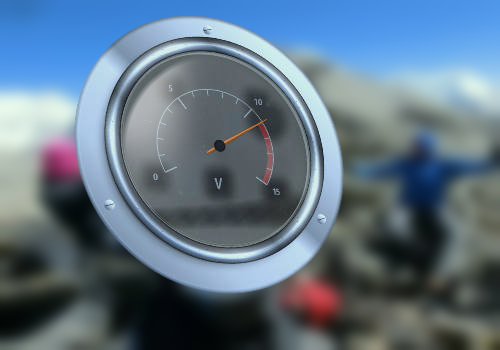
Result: 11 V
